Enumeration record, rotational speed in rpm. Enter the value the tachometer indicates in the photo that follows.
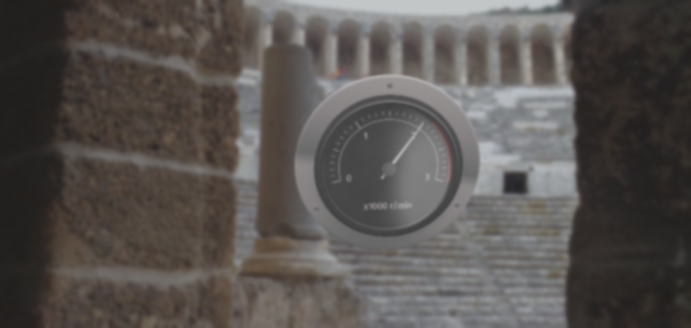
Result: 2000 rpm
